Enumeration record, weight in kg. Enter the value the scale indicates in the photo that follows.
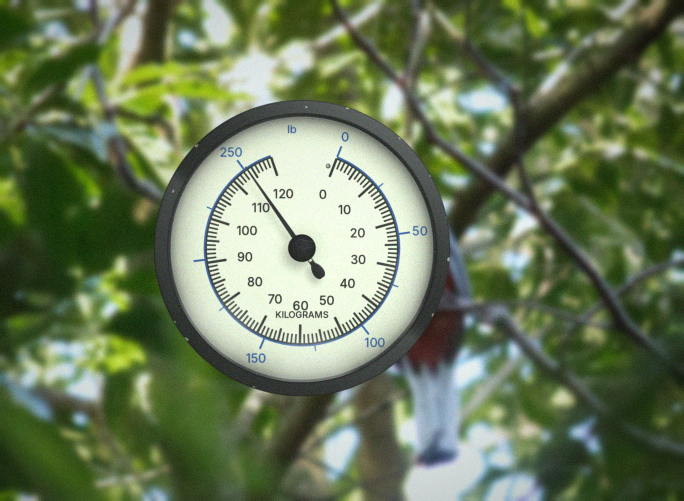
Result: 114 kg
